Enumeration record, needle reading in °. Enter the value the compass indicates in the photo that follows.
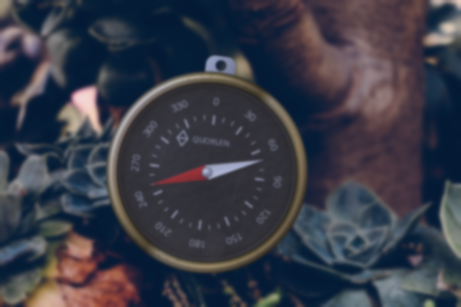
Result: 250 °
